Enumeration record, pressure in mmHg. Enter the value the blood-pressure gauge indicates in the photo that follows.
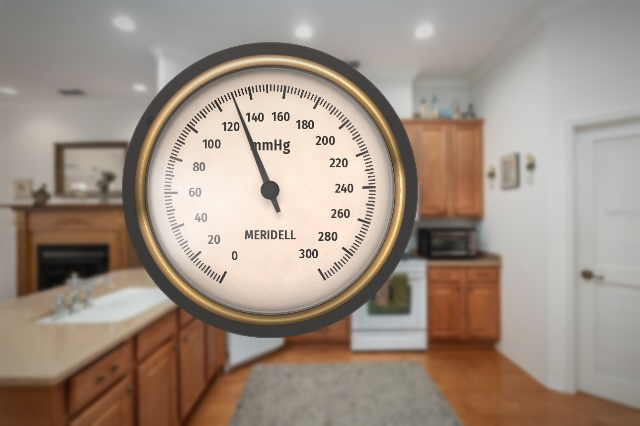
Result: 130 mmHg
